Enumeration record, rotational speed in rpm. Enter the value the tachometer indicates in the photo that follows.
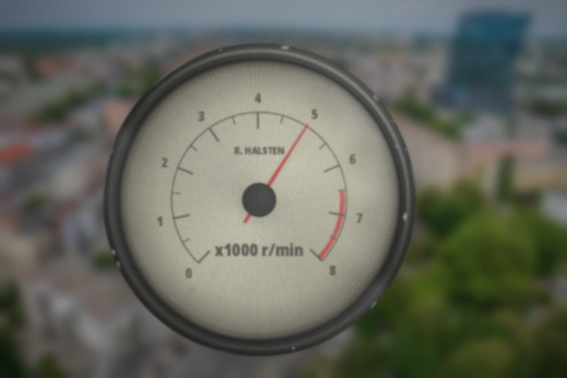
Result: 5000 rpm
